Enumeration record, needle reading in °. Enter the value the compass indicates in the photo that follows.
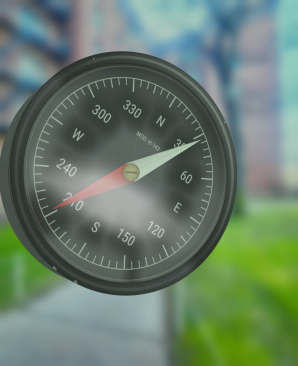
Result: 212.5 °
